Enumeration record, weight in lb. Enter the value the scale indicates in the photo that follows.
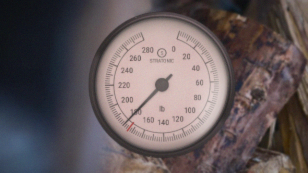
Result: 180 lb
